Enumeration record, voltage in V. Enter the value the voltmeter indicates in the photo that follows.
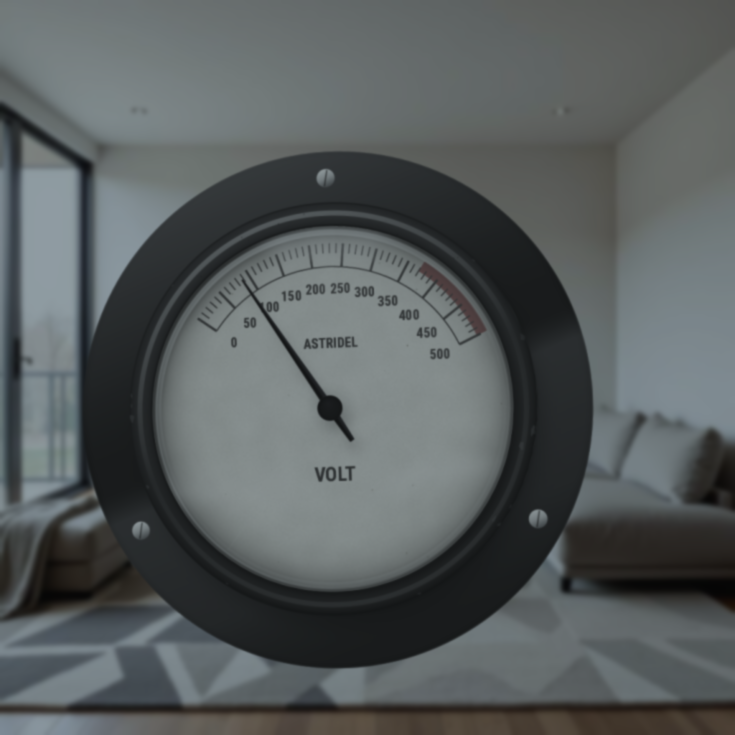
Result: 90 V
